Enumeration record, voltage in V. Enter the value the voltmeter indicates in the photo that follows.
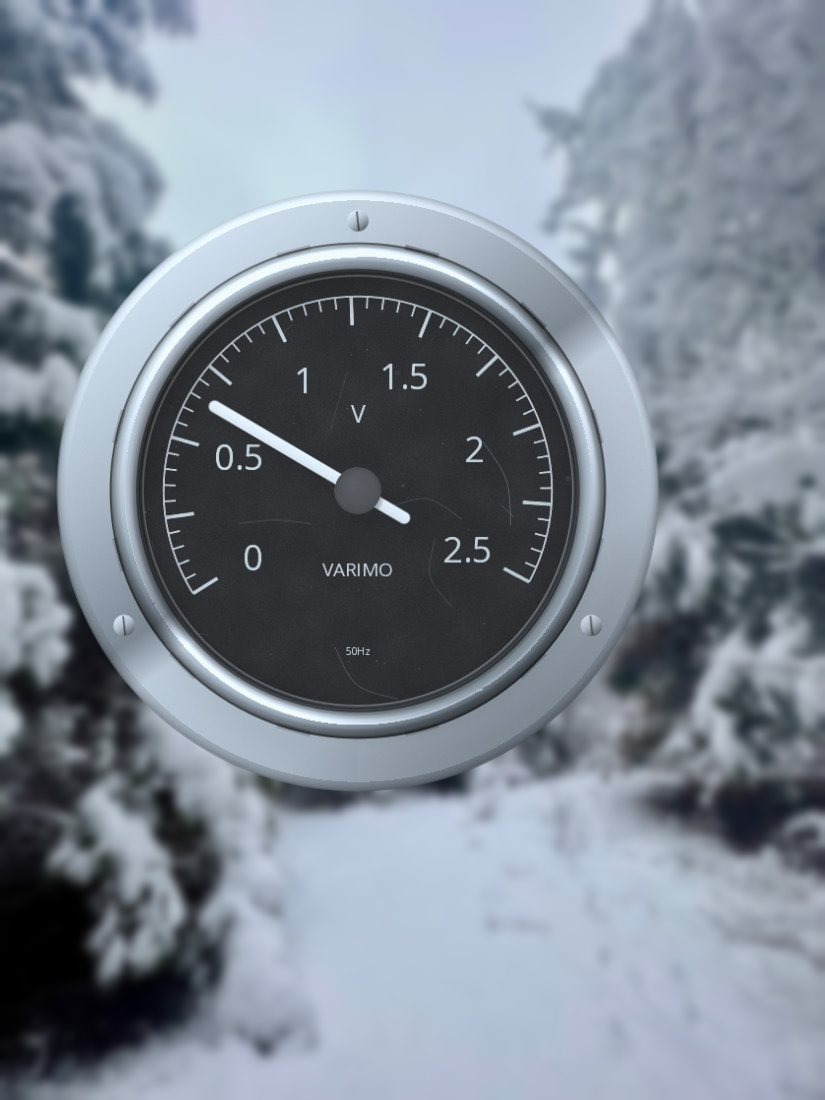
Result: 0.65 V
